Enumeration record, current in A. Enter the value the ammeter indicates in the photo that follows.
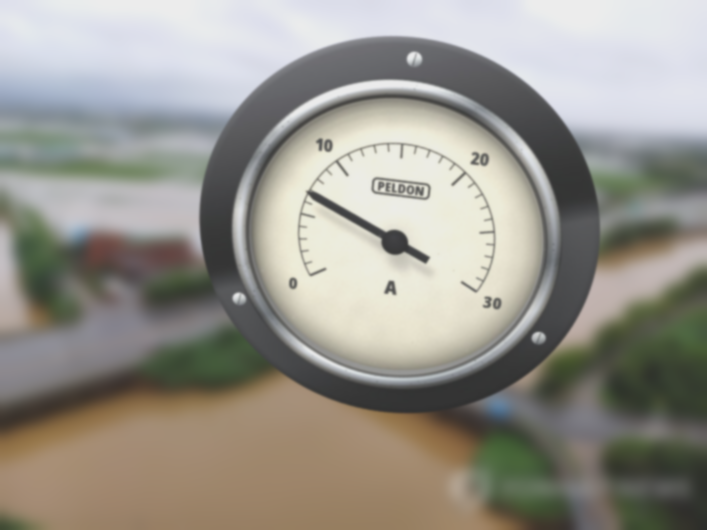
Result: 7 A
